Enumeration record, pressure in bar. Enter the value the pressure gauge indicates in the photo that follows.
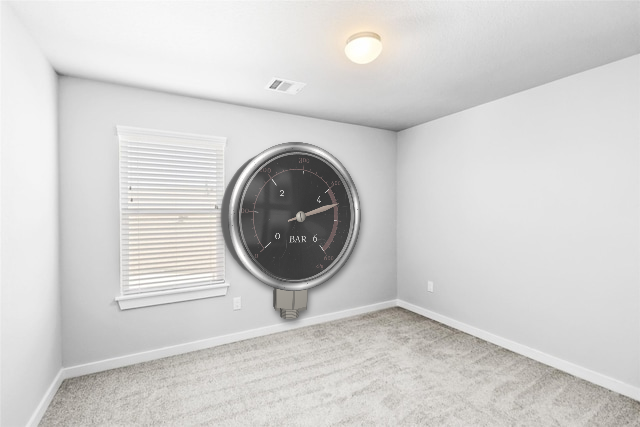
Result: 4.5 bar
